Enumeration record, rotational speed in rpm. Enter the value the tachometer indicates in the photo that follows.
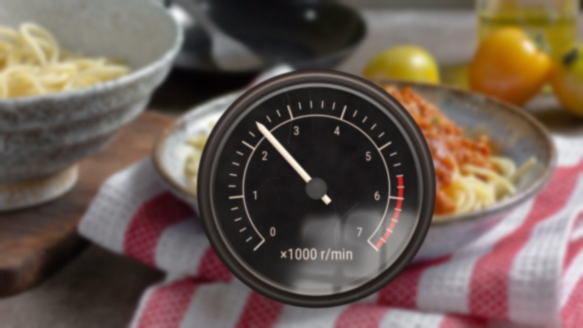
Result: 2400 rpm
